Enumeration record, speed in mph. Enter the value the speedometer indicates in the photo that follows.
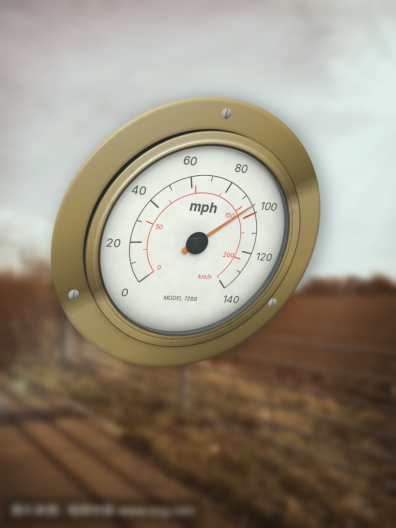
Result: 95 mph
